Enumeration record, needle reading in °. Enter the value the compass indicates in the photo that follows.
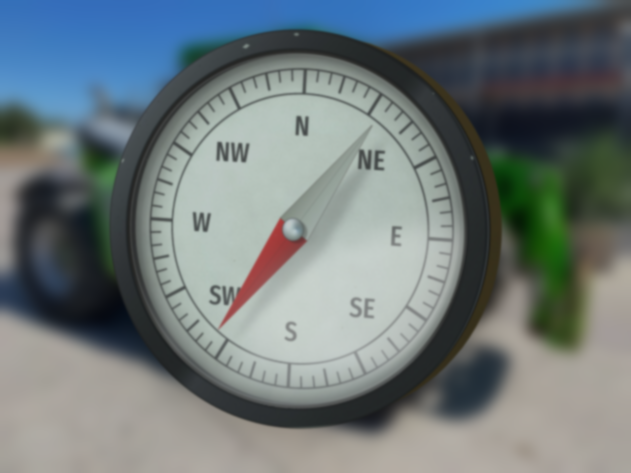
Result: 215 °
